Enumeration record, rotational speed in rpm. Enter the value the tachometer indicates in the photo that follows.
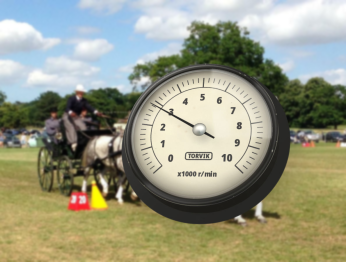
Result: 2800 rpm
